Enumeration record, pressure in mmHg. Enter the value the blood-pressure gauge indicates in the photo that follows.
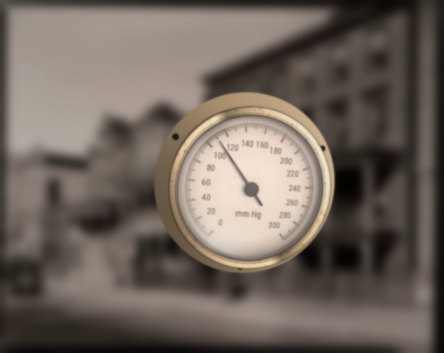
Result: 110 mmHg
